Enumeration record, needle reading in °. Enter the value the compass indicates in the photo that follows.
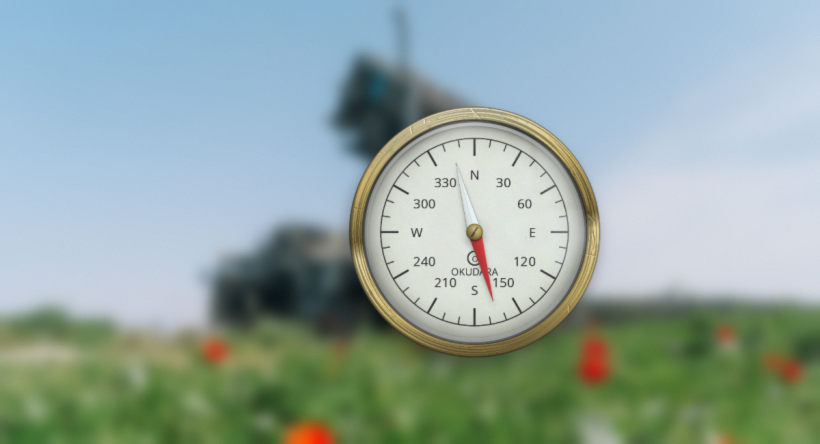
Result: 165 °
